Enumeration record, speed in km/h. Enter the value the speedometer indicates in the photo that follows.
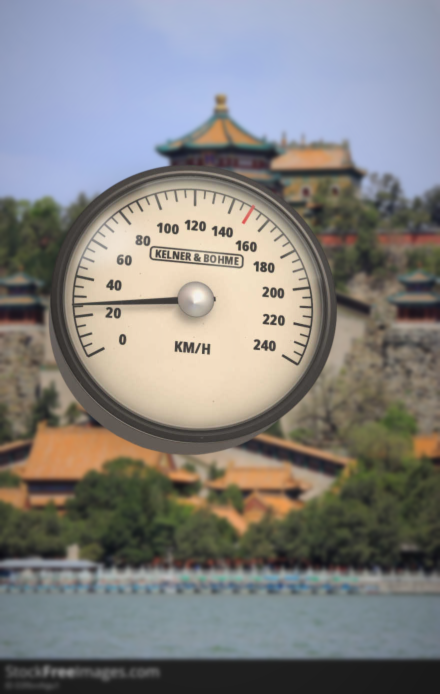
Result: 25 km/h
